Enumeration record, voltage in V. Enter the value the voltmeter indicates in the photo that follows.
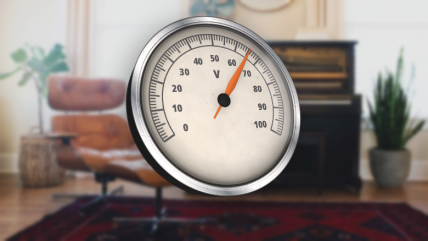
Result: 65 V
